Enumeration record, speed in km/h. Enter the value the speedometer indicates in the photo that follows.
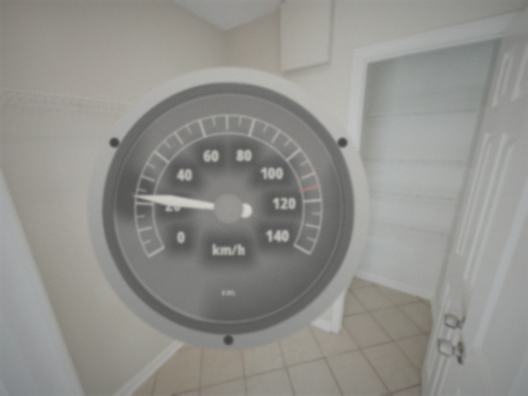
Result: 22.5 km/h
